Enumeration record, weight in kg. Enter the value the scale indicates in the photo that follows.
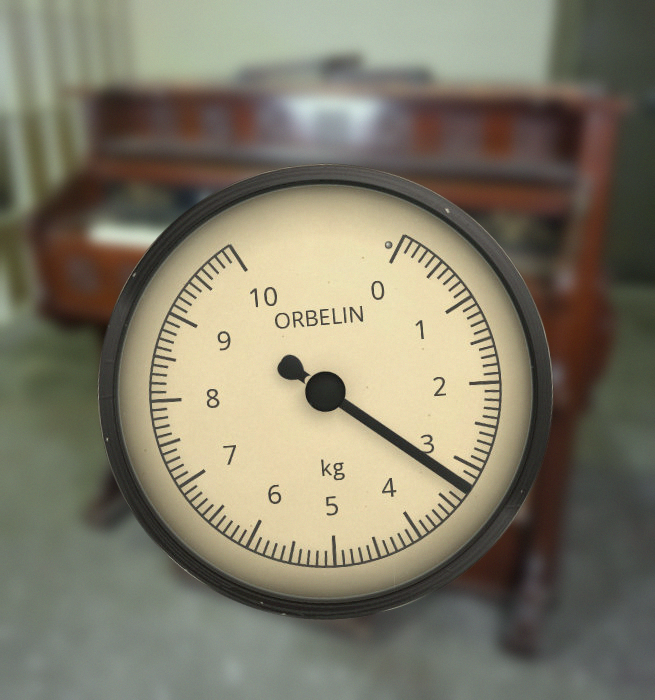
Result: 3.25 kg
